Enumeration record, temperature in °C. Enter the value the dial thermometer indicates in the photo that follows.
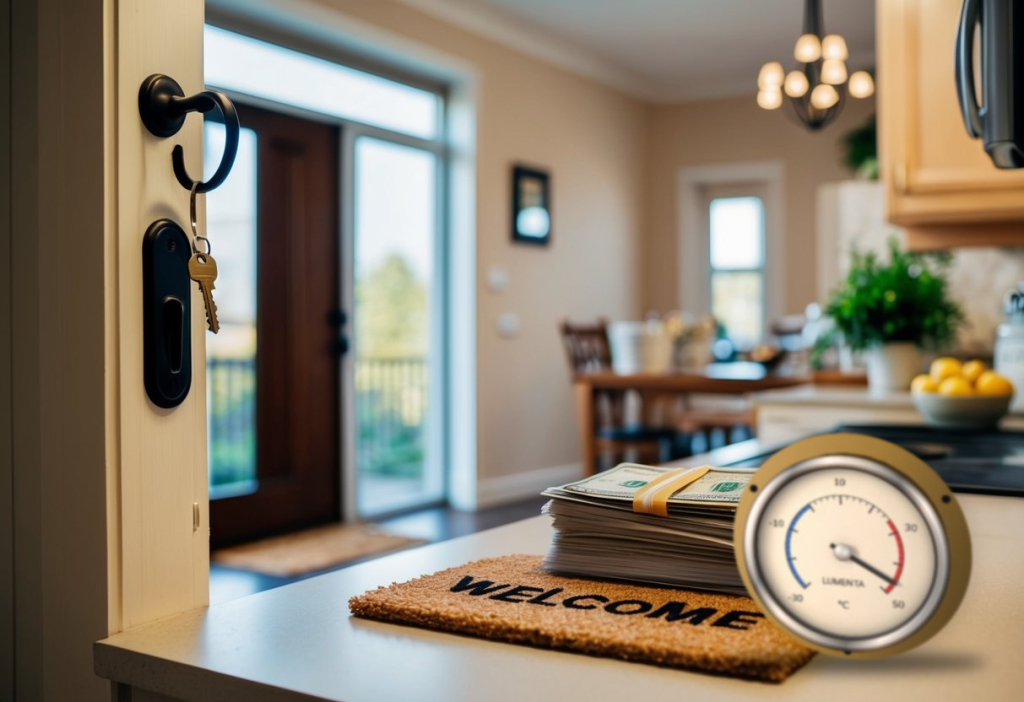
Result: 46 °C
